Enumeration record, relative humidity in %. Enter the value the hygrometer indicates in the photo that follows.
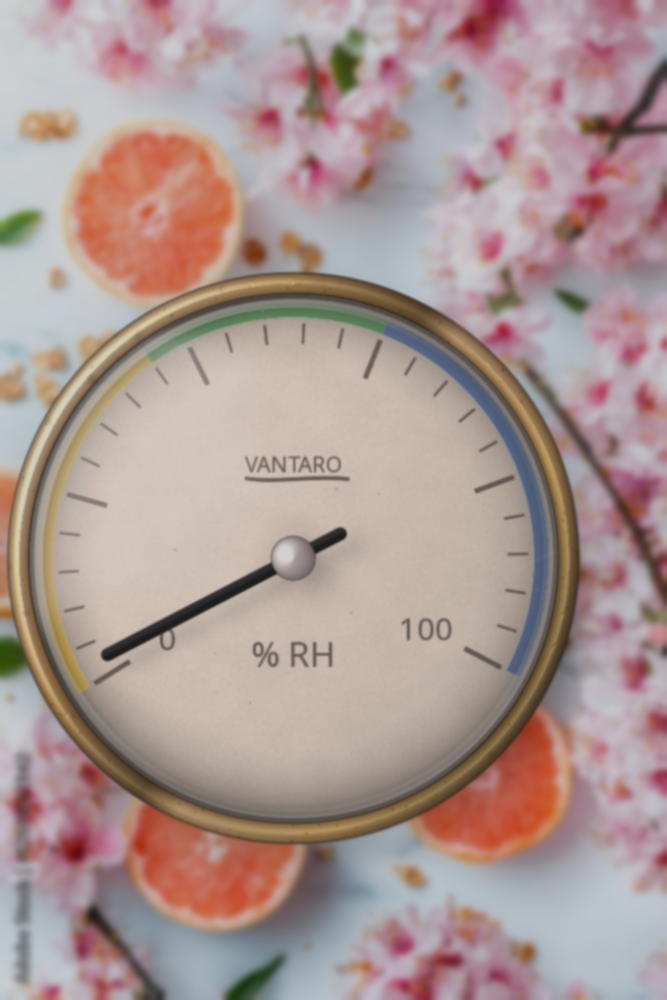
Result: 2 %
